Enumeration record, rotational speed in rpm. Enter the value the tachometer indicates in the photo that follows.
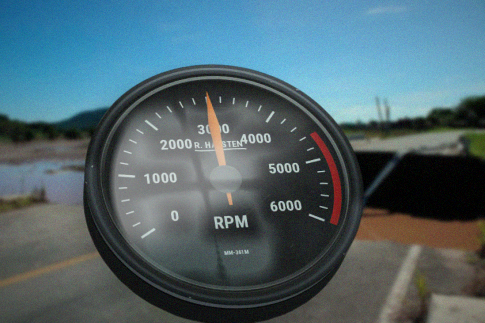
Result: 3000 rpm
